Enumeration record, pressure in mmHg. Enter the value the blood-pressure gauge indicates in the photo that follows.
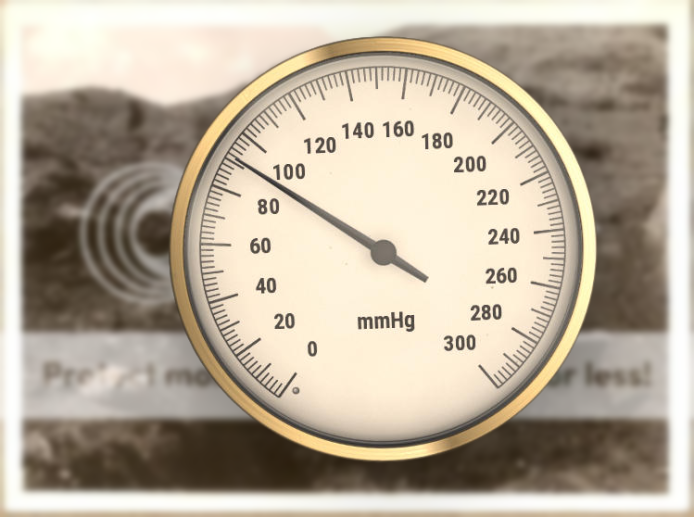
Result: 92 mmHg
